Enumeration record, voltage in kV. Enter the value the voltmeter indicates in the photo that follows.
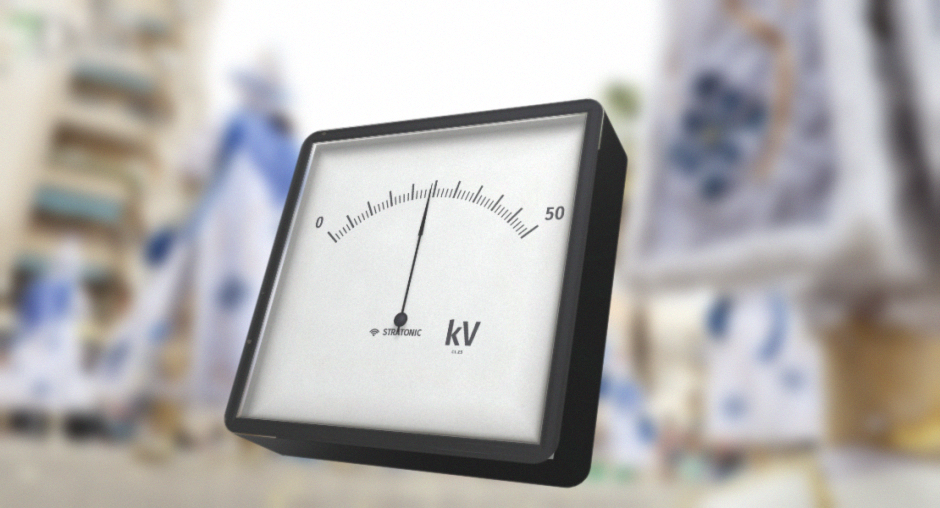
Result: 25 kV
